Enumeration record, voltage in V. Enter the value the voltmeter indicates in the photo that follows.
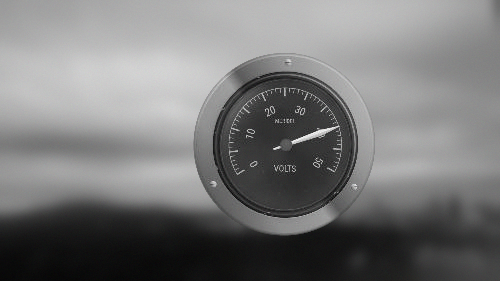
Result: 40 V
